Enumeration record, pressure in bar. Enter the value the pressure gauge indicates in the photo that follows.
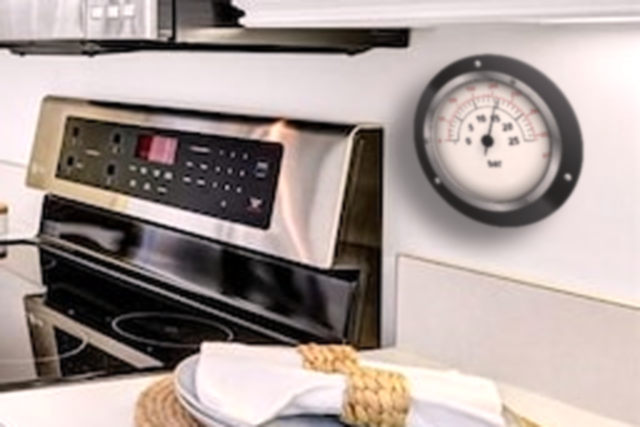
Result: 15 bar
